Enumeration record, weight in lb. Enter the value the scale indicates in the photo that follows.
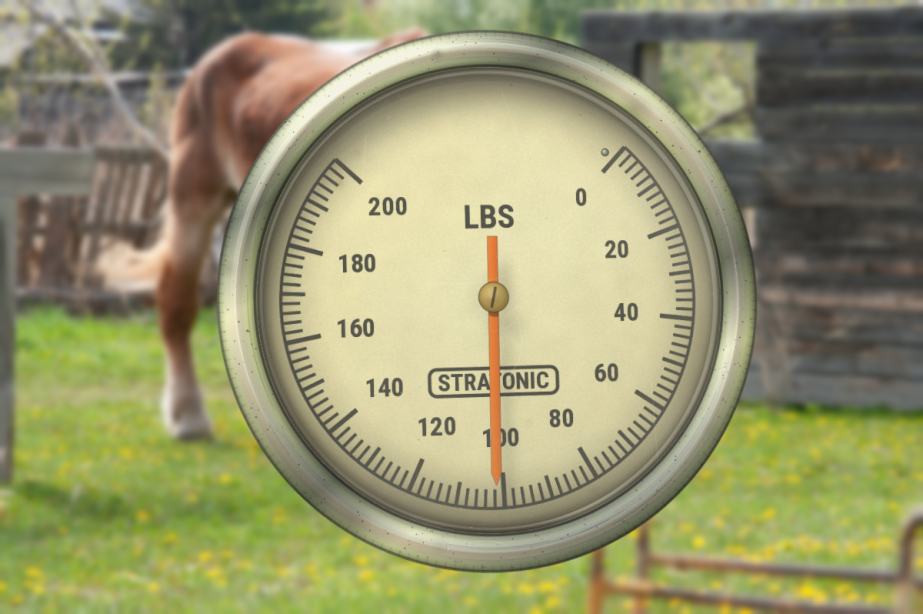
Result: 102 lb
